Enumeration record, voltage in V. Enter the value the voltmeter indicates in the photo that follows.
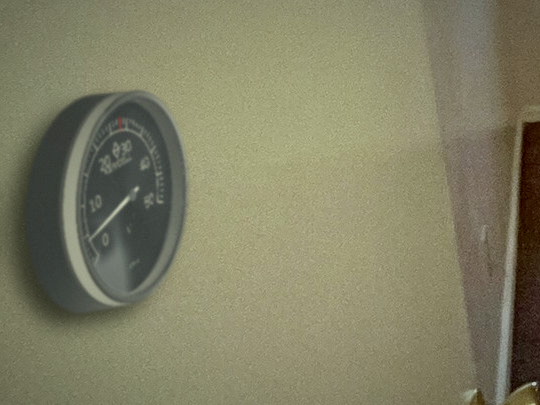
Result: 5 V
